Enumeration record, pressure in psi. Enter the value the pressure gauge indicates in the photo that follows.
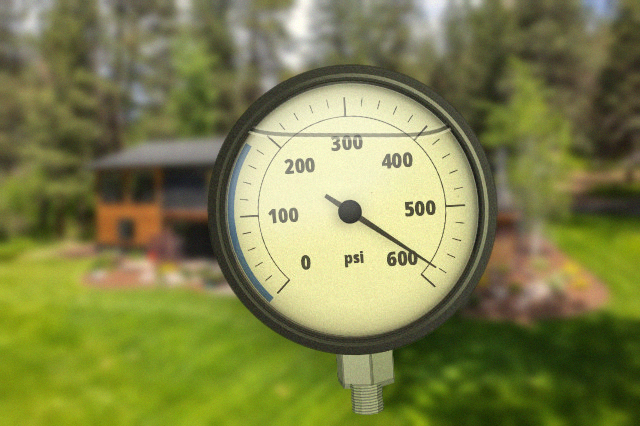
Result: 580 psi
